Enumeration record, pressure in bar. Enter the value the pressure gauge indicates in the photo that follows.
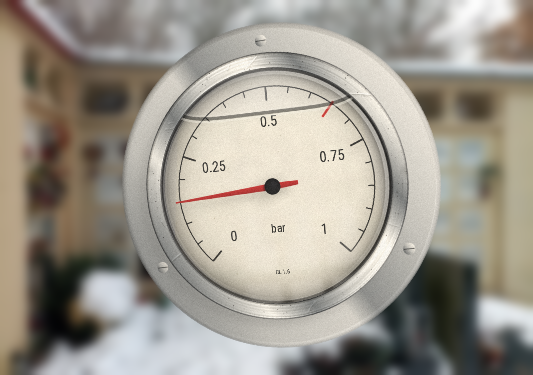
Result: 0.15 bar
